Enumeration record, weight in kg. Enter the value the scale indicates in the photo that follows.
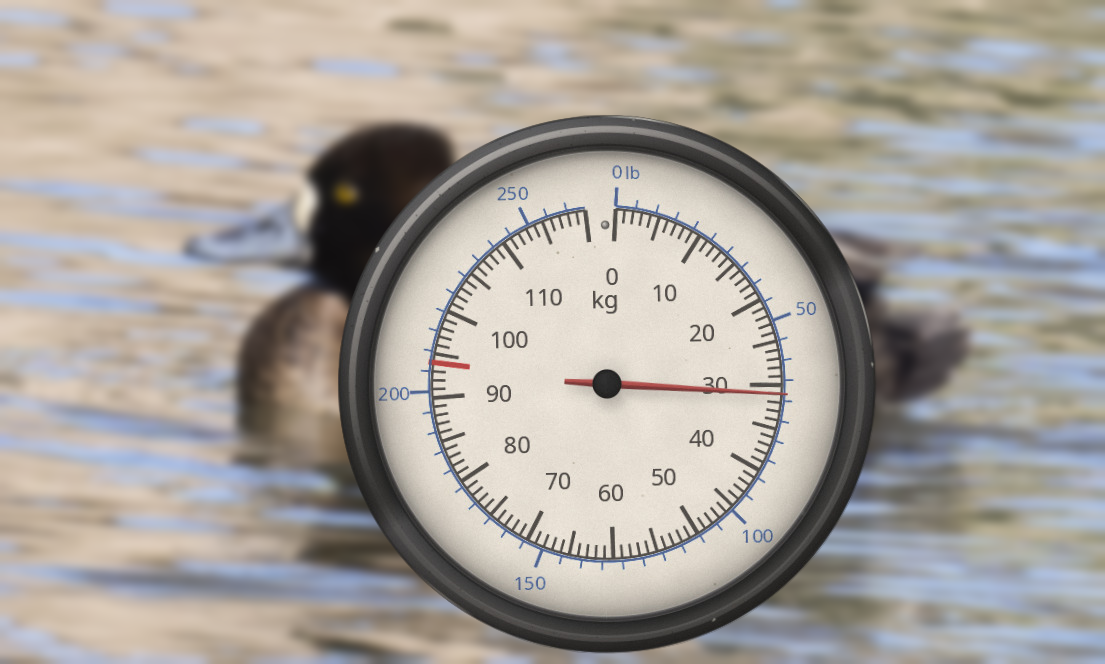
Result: 31 kg
